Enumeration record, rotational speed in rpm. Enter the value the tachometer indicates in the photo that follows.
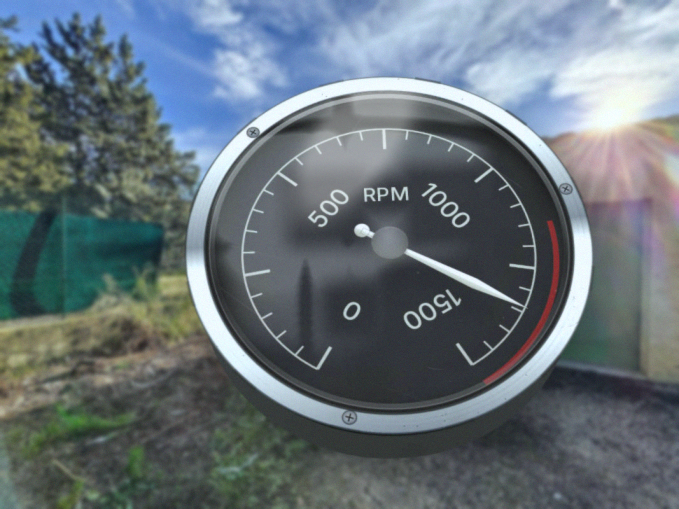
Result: 1350 rpm
